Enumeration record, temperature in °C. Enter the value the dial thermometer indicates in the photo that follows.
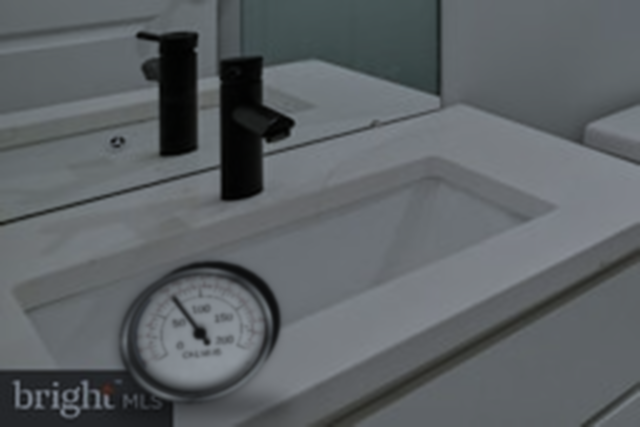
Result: 75 °C
